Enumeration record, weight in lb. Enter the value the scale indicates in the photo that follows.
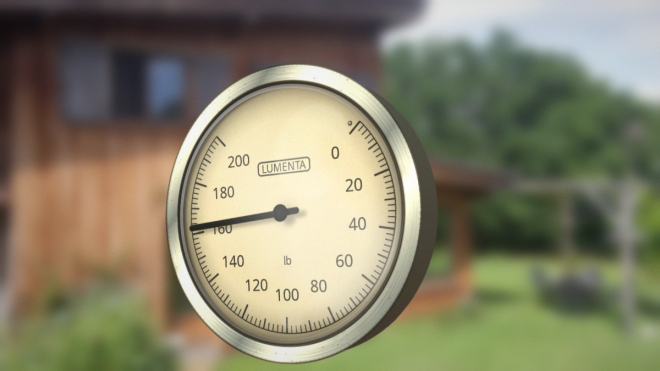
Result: 162 lb
